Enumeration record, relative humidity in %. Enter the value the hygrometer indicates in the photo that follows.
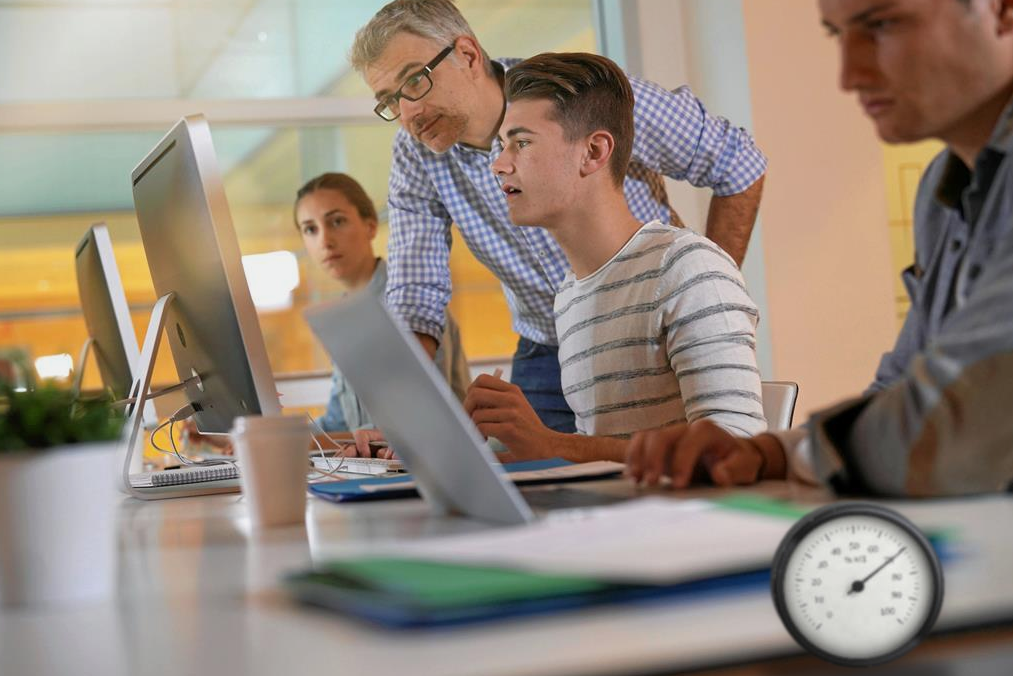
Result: 70 %
